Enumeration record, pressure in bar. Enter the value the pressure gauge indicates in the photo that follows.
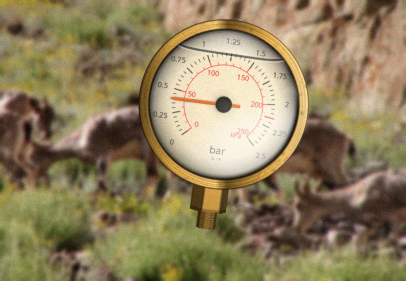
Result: 0.4 bar
